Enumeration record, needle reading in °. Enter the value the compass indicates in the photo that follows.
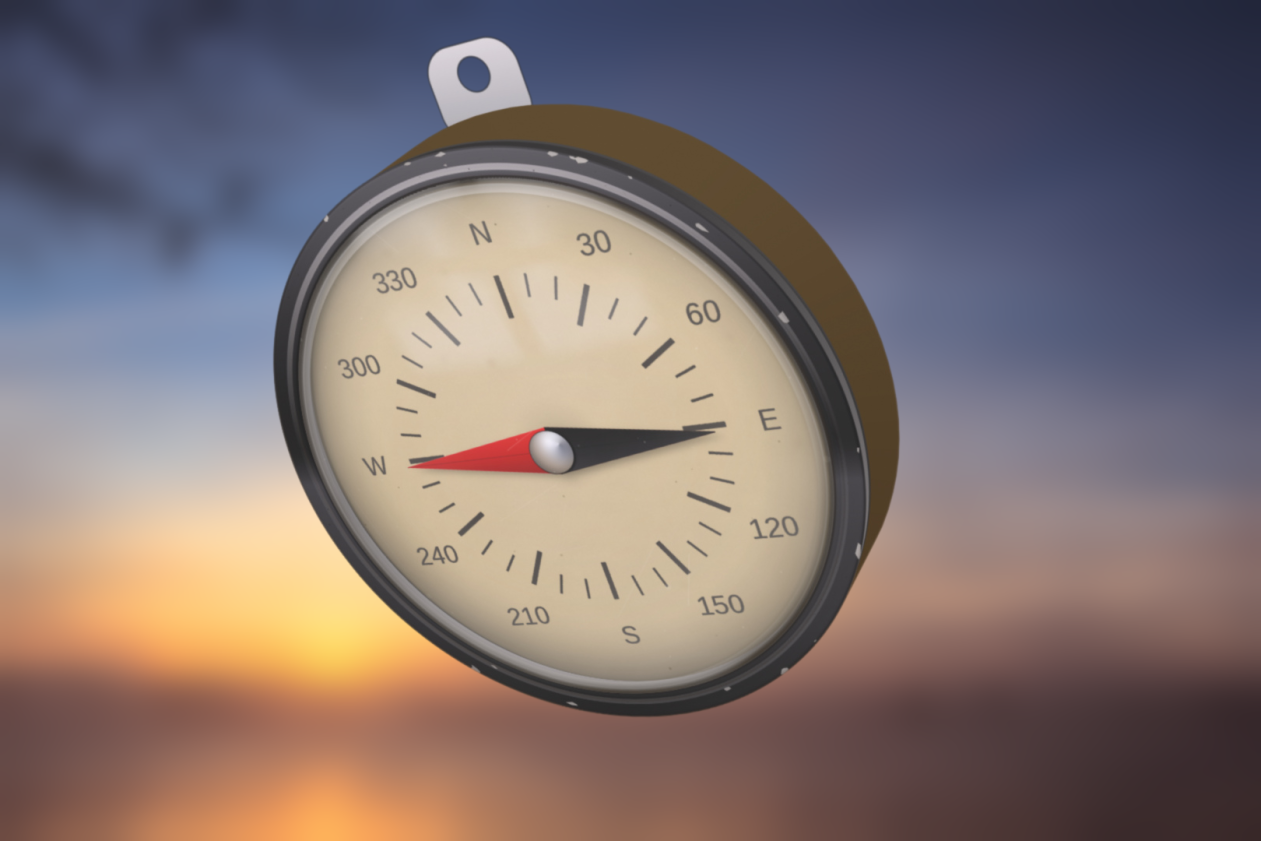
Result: 270 °
